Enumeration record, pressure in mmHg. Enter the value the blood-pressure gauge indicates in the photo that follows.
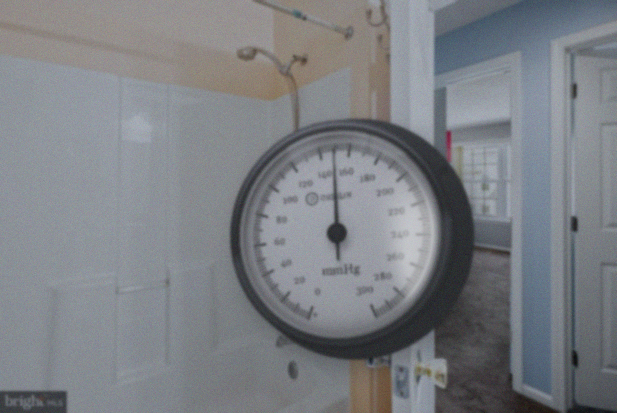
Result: 150 mmHg
